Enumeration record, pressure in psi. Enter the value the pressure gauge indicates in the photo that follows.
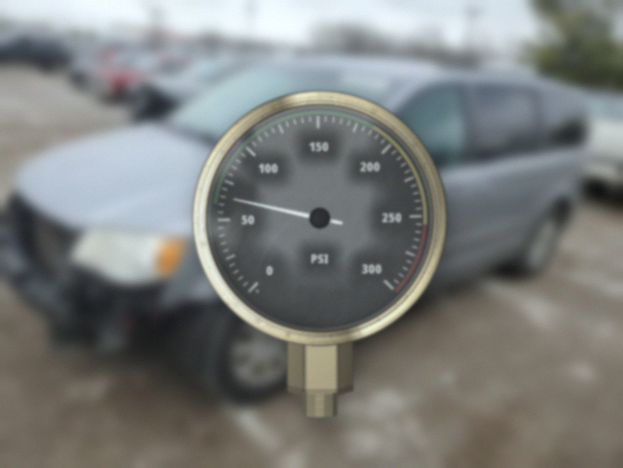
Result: 65 psi
